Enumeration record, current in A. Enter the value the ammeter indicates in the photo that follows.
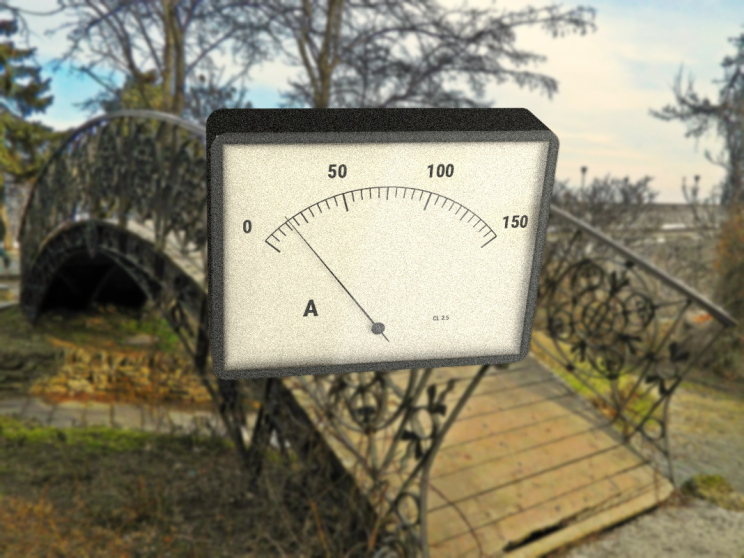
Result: 17.5 A
